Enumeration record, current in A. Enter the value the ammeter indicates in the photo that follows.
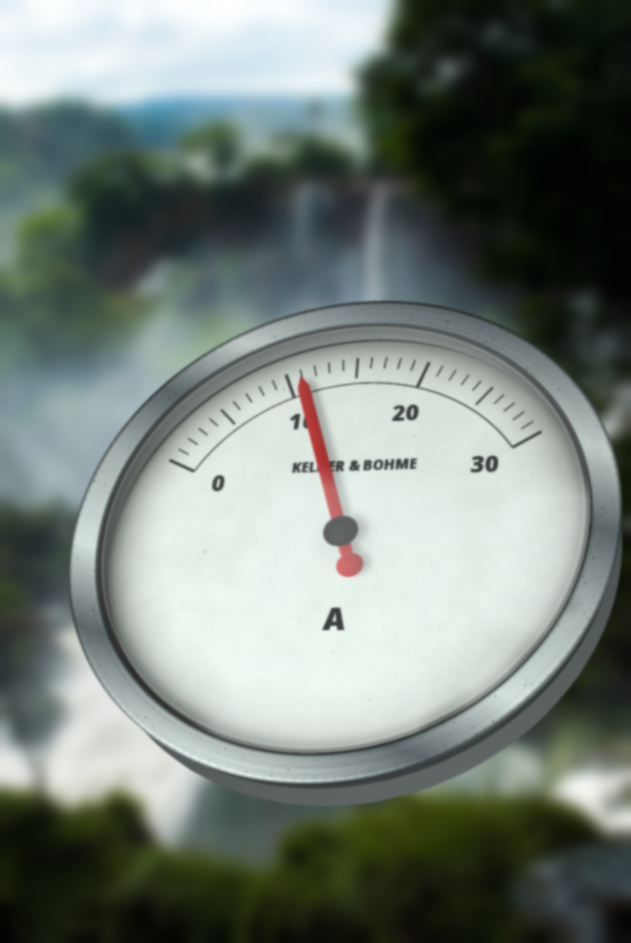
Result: 11 A
